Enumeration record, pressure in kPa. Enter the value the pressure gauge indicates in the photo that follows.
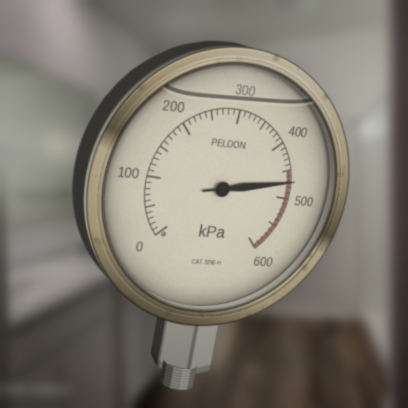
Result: 470 kPa
